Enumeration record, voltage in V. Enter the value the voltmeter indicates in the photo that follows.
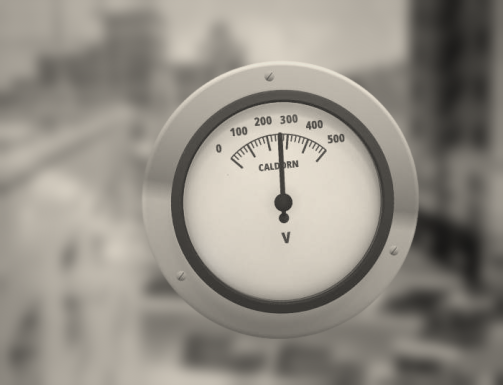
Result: 260 V
